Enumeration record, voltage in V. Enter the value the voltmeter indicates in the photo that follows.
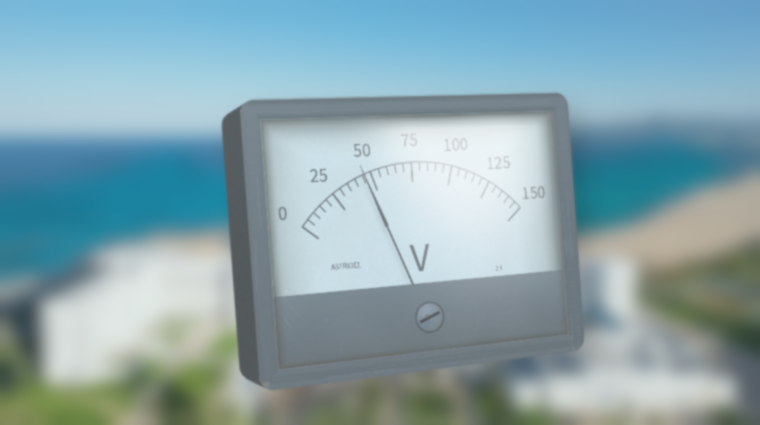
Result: 45 V
